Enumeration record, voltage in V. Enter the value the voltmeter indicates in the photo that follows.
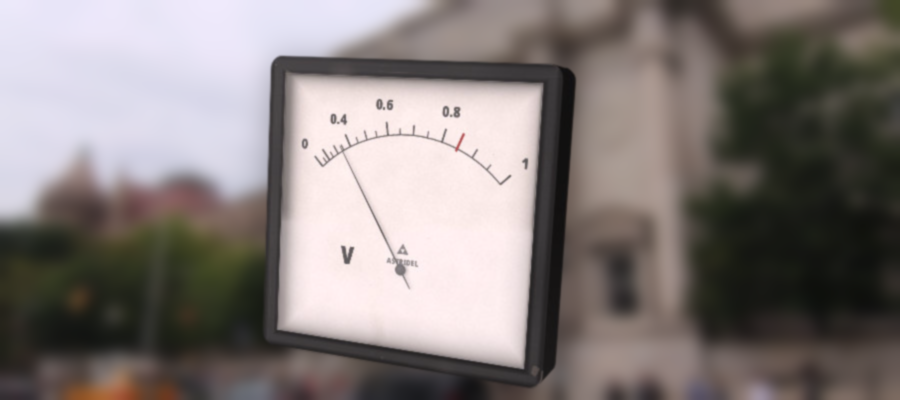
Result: 0.35 V
